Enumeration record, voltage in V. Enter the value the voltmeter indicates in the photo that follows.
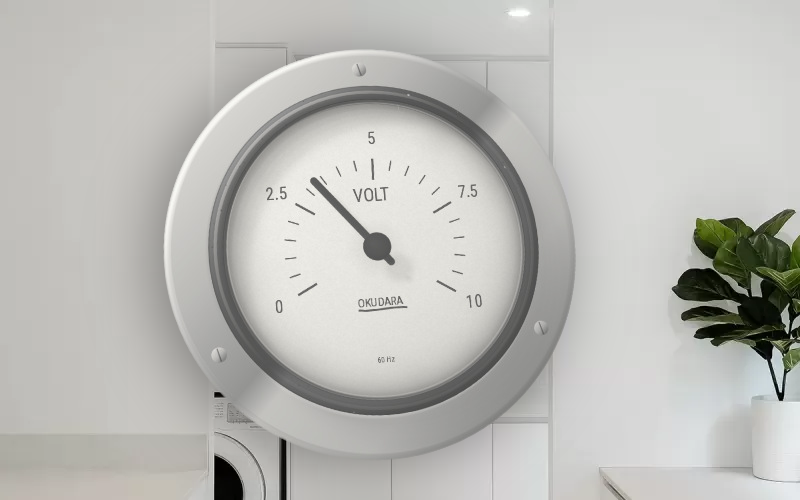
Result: 3.25 V
